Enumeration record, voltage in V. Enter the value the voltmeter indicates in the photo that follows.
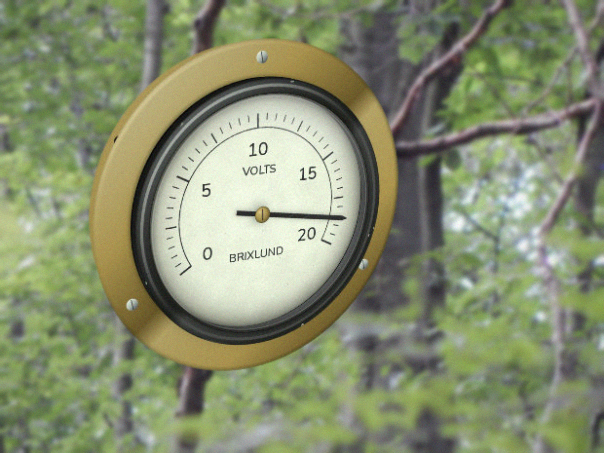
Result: 18.5 V
